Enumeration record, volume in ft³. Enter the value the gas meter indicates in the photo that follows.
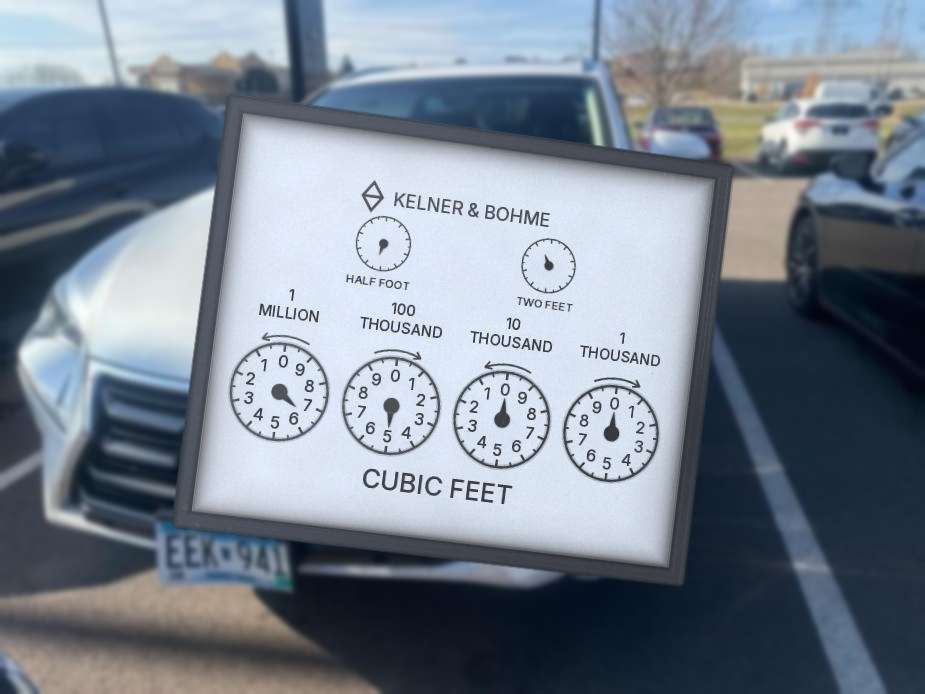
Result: 650000 ft³
